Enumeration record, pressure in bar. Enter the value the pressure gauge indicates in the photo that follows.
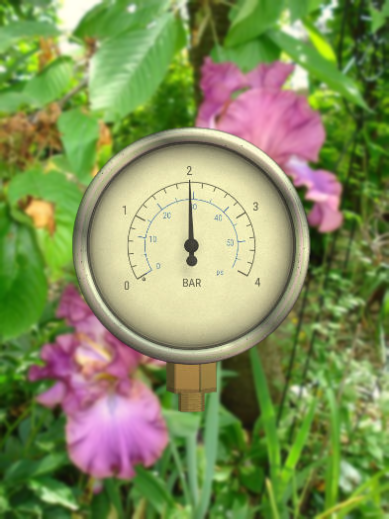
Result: 2 bar
